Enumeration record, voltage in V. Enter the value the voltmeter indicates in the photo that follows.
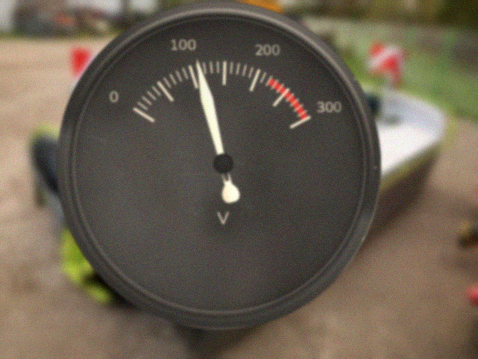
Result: 110 V
